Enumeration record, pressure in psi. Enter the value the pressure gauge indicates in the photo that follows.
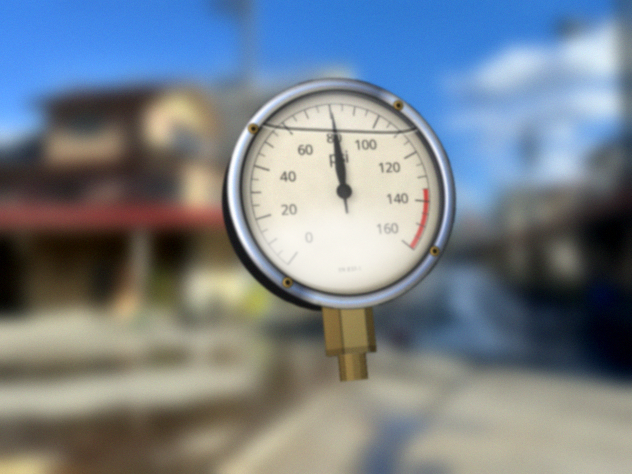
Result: 80 psi
